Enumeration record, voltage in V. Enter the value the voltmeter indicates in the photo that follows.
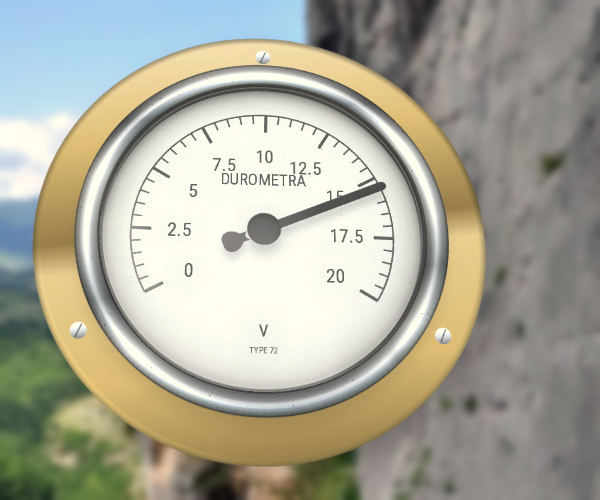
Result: 15.5 V
